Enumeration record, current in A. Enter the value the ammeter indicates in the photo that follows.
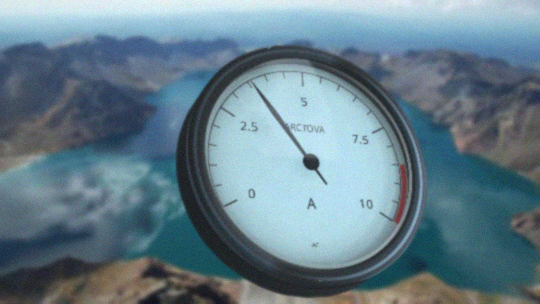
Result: 3.5 A
